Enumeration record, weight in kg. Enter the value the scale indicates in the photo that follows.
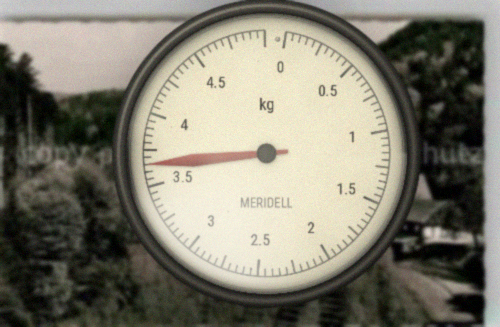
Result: 3.65 kg
